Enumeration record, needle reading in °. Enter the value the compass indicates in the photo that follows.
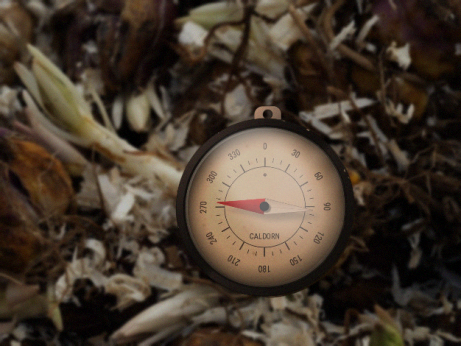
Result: 275 °
